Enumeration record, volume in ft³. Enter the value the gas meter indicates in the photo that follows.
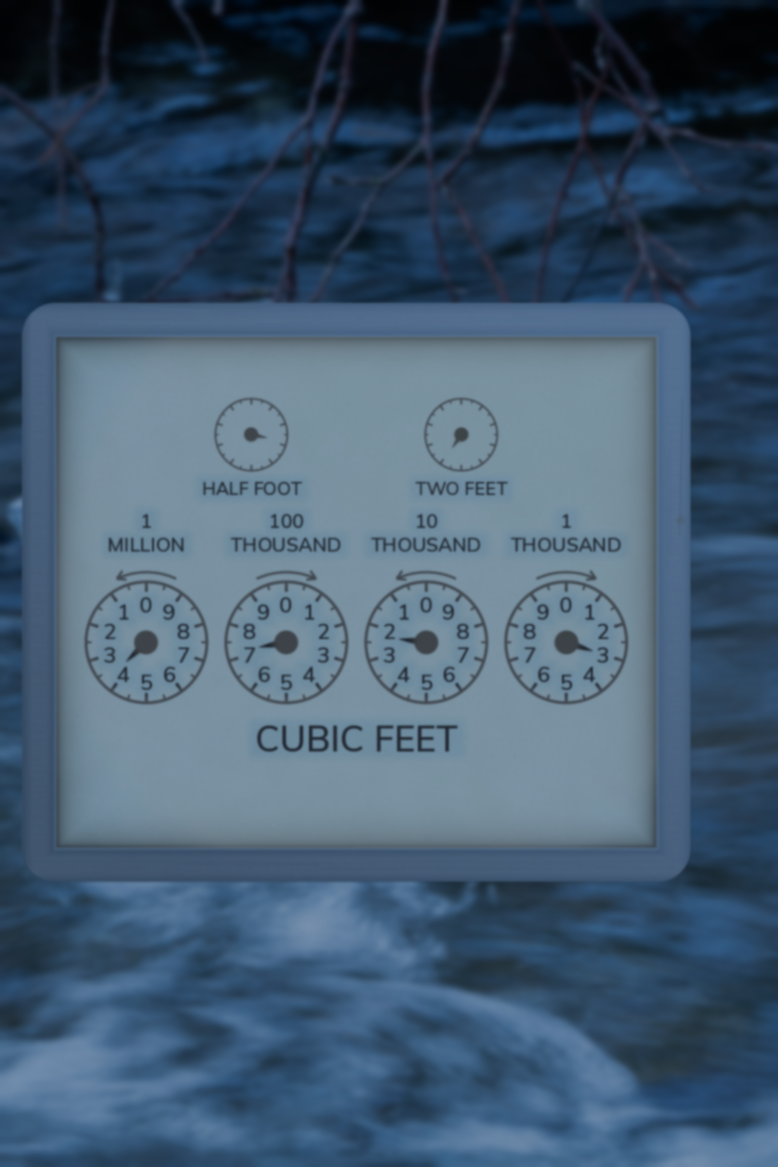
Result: 372300 ft³
